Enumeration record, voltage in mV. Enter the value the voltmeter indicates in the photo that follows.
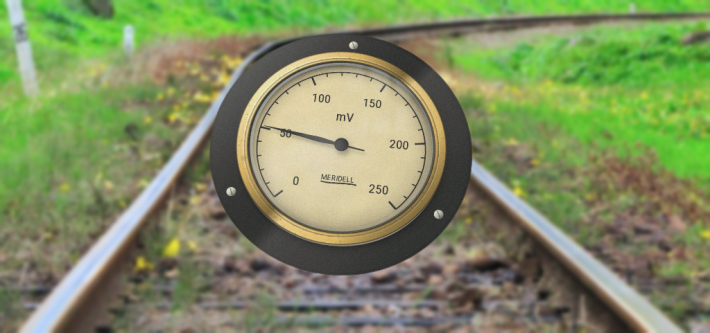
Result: 50 mV
